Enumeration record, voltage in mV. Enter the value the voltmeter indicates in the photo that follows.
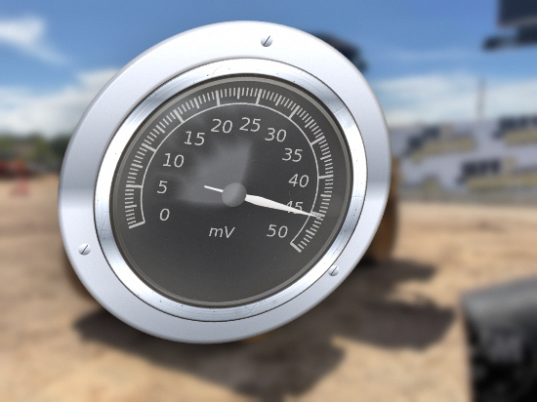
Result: 45 mV
